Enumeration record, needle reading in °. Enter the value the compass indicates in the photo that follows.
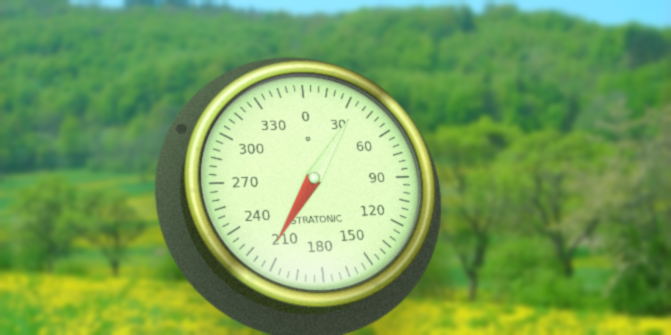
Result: 215 °
